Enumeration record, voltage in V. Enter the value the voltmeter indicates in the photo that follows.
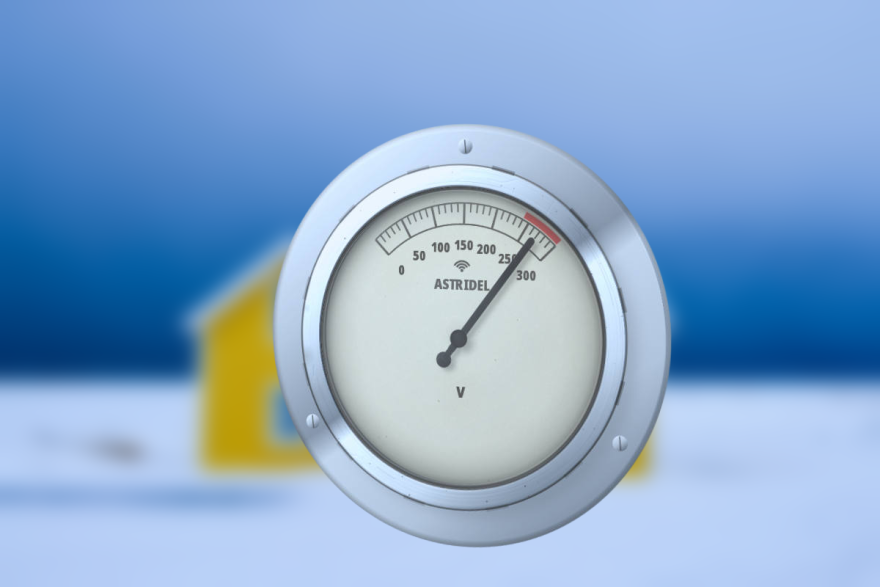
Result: 270 V
